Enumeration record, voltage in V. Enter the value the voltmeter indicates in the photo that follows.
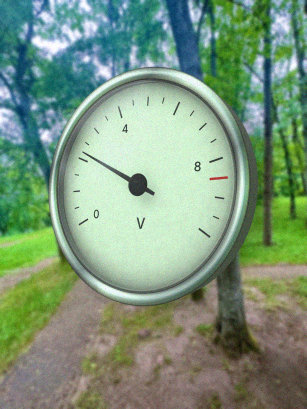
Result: 2.25 V
